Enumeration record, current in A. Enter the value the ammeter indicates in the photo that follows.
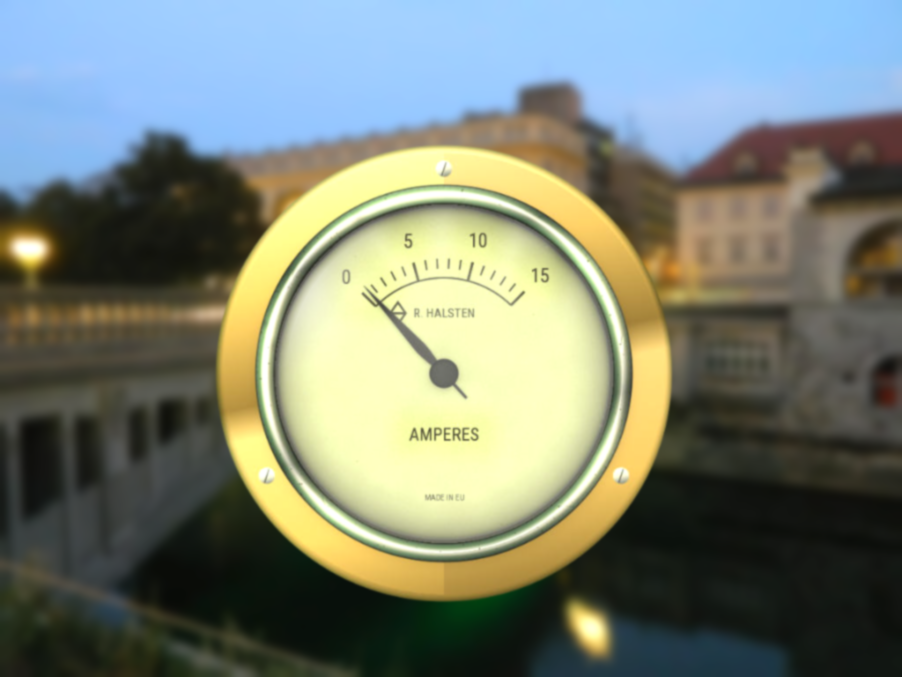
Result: 0.5 A
